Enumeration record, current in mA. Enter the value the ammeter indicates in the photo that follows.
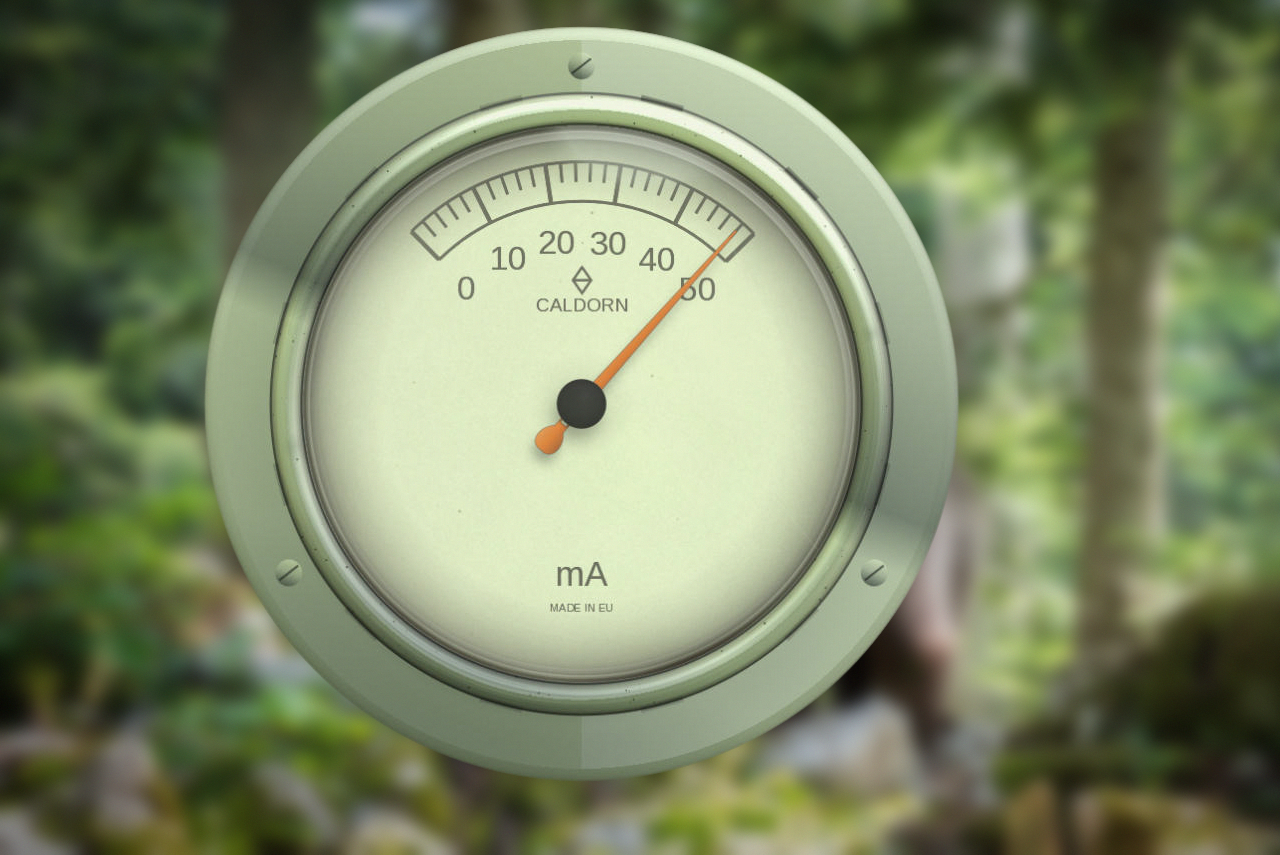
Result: 48 mA
